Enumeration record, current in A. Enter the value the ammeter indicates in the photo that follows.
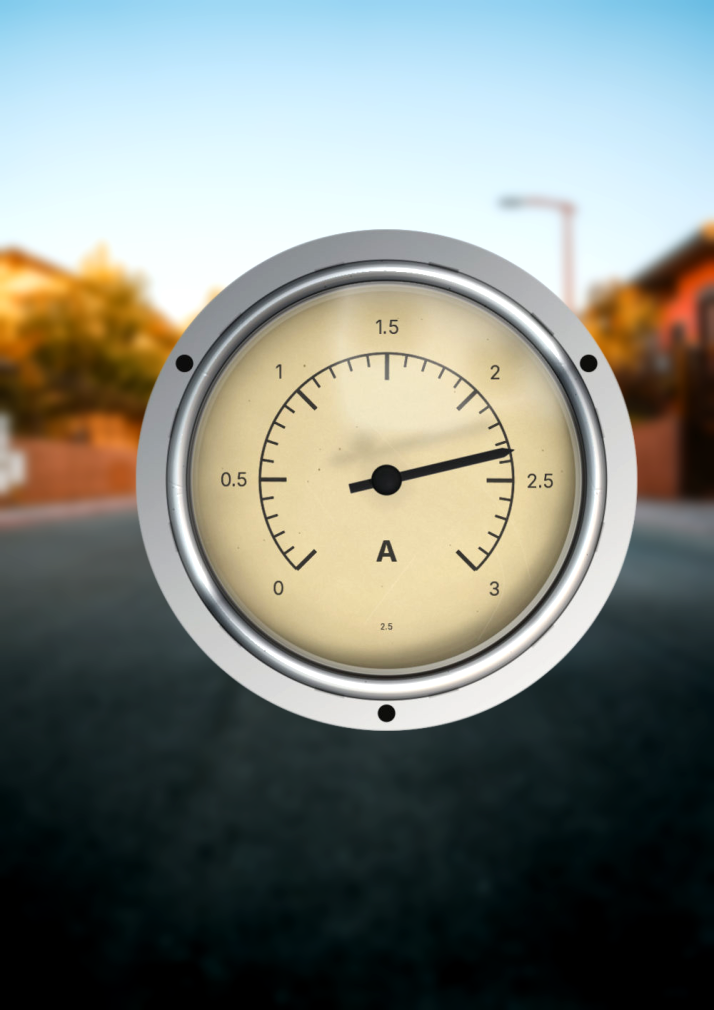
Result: 2.35 A
